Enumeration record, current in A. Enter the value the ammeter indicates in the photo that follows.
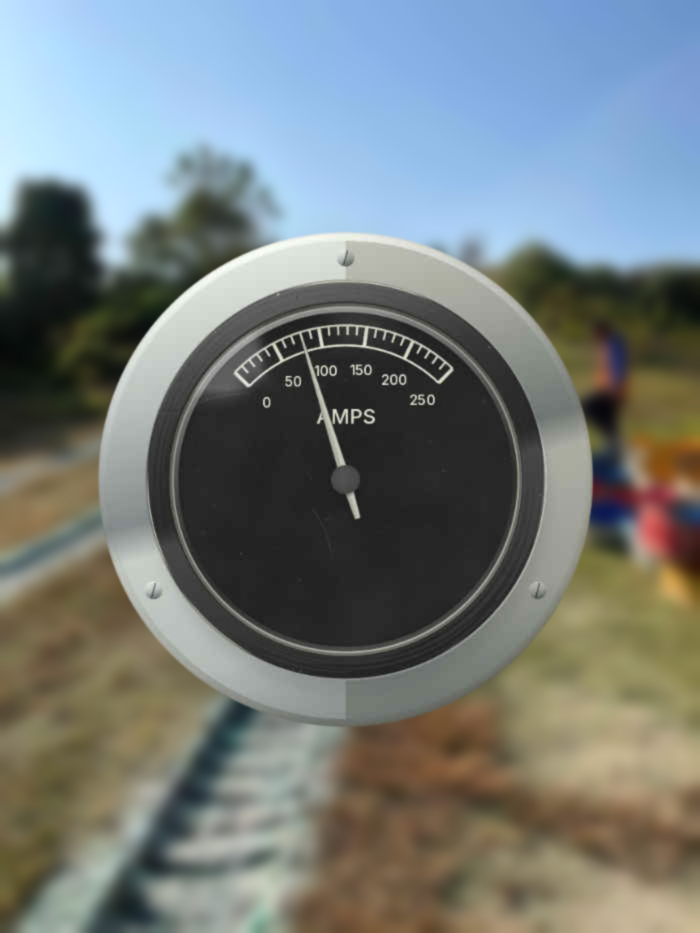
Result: 80 A
